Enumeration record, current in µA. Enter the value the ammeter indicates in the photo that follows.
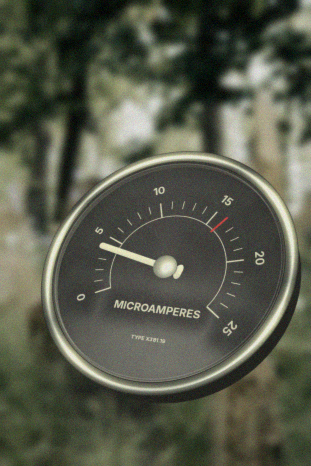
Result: 4 µA
